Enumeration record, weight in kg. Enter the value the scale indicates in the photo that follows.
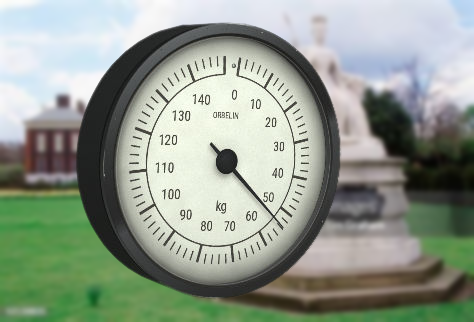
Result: 54 kg
